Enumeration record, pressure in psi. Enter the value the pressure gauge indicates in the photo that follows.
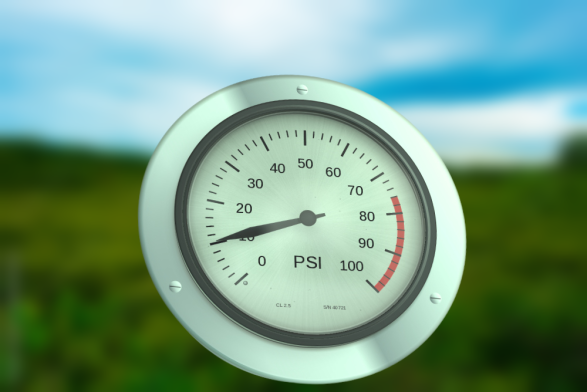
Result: 10 psi
